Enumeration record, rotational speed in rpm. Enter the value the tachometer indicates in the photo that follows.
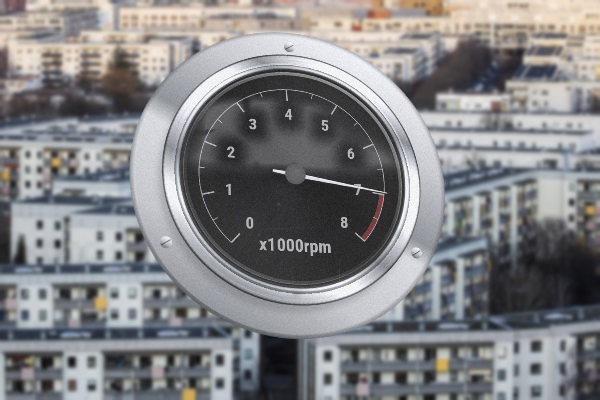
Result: 7000 rpm
